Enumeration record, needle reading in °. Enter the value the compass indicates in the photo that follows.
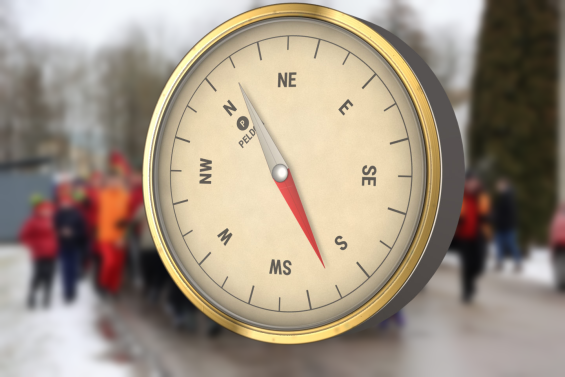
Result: 195 °
